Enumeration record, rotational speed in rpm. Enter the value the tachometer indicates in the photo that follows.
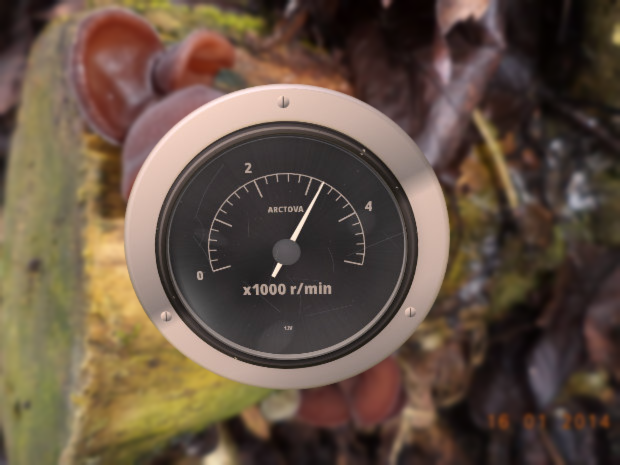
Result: 3200 rpm
